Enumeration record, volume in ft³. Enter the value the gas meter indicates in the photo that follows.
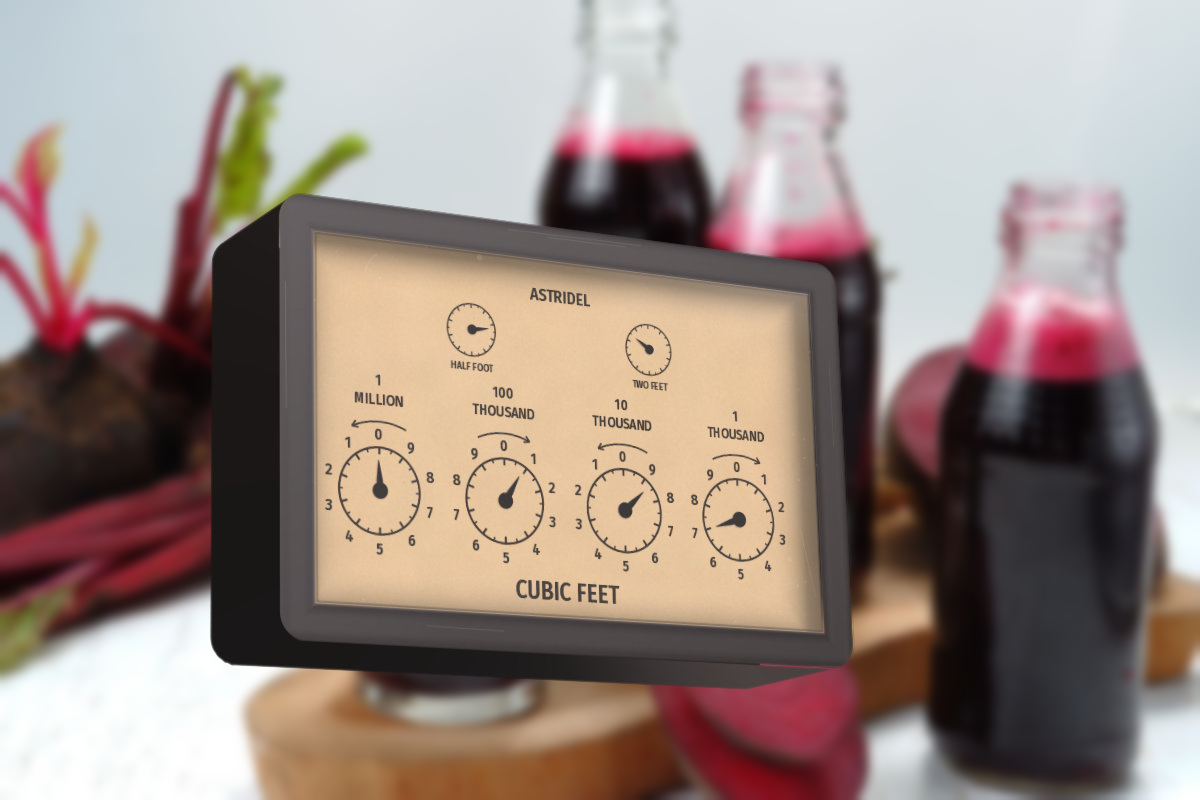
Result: 8700 ft³
